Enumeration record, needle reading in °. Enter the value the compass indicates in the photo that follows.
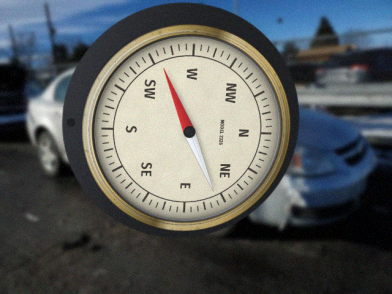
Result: 245 °
